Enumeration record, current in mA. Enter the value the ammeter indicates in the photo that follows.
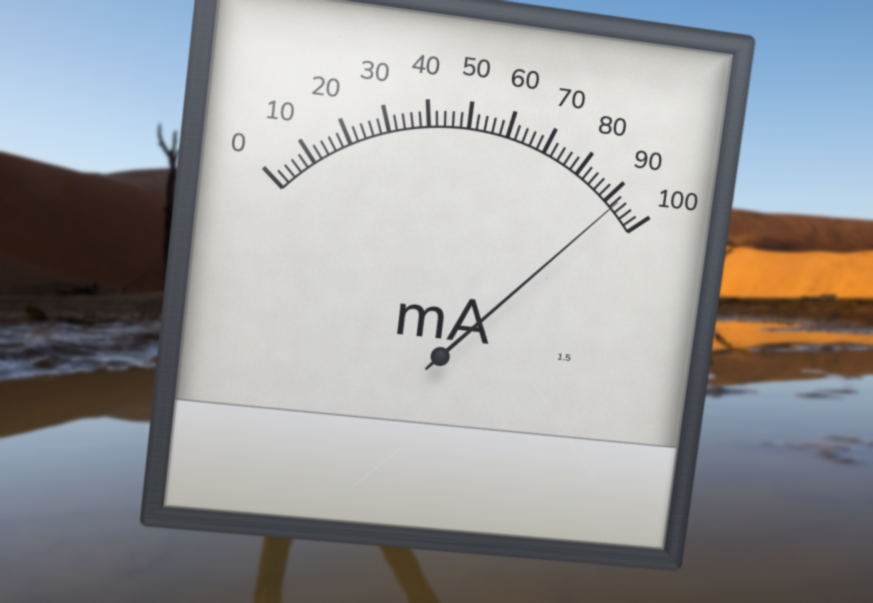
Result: 92 mA
